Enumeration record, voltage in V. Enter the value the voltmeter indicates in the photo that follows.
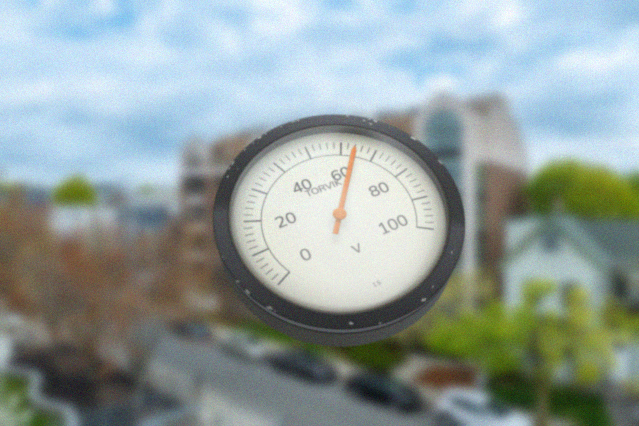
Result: 64 V
